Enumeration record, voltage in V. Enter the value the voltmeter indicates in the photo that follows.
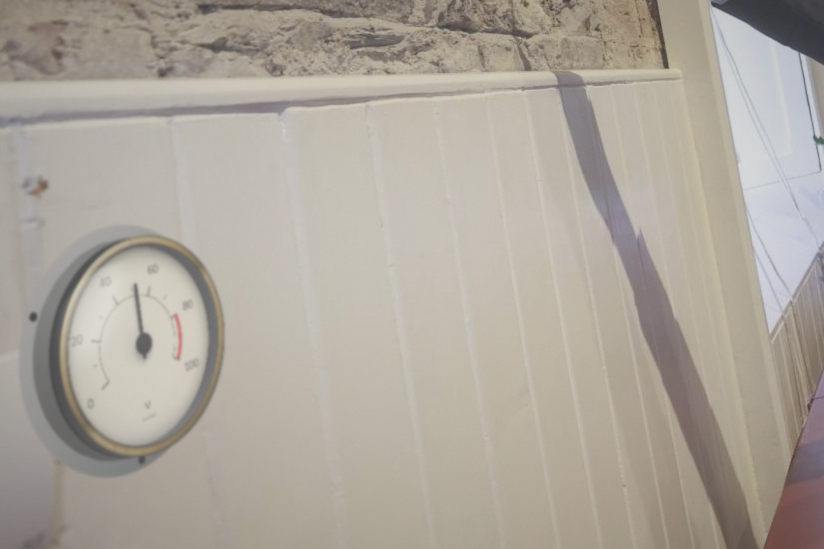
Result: 50 V
